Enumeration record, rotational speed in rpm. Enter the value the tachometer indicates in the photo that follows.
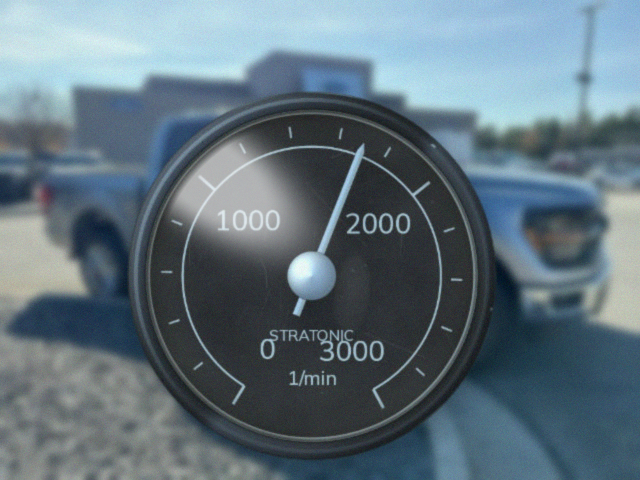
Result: 1700 rpm
